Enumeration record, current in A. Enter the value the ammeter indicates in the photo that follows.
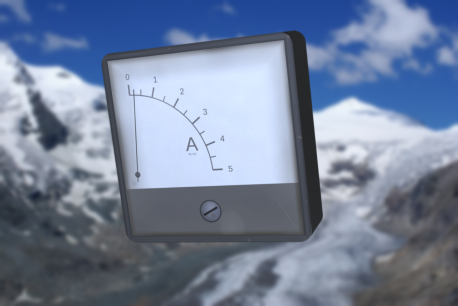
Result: 0.25 A
